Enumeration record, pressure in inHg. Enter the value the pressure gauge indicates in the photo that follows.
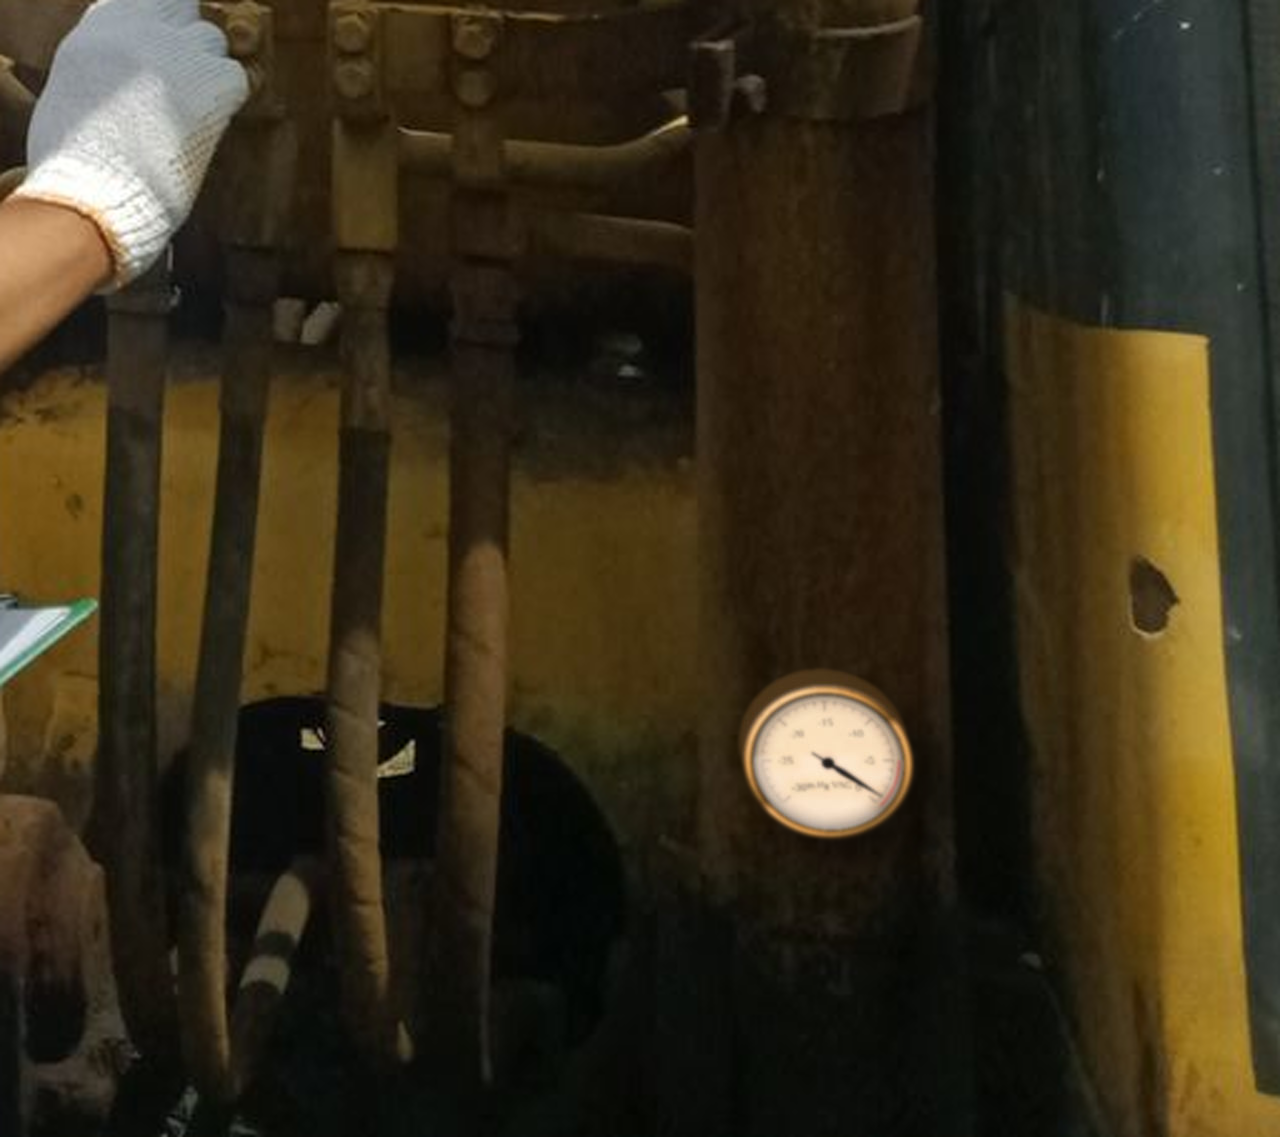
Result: -1 inHg
